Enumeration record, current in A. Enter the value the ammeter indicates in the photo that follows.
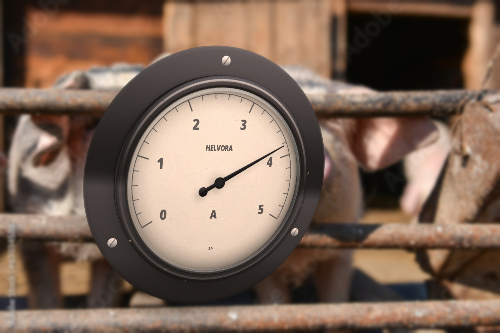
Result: 3.8 A
